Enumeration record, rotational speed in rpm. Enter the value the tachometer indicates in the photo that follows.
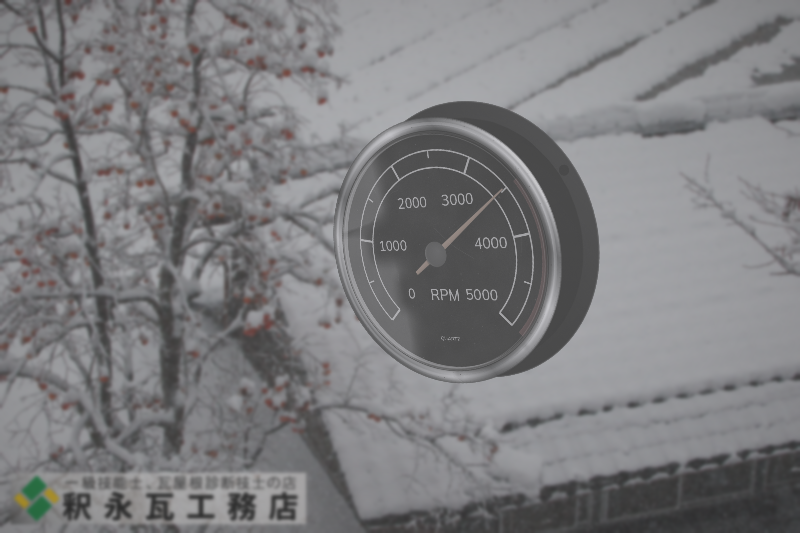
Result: 3500 rpm
